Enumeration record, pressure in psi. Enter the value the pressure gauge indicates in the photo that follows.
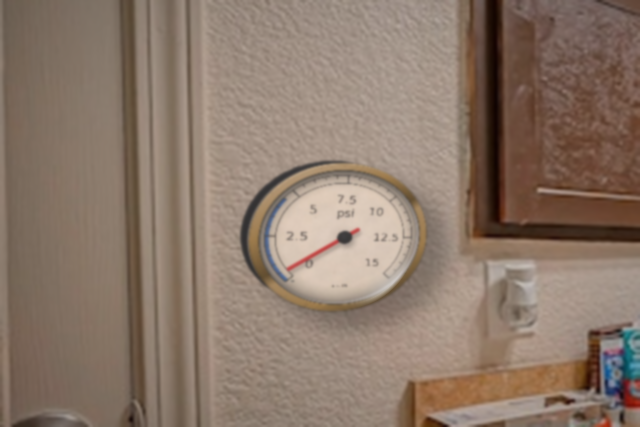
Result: 0.5 psi
